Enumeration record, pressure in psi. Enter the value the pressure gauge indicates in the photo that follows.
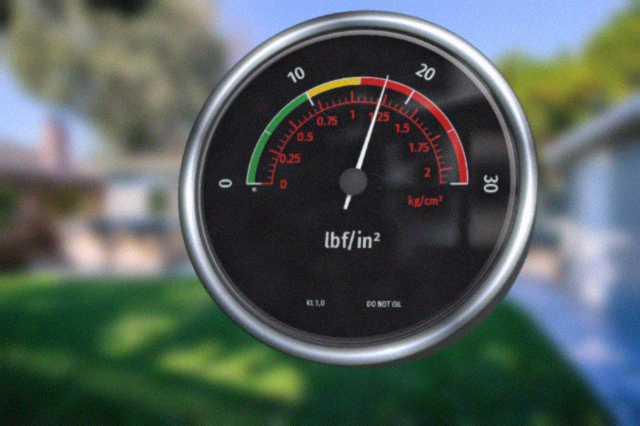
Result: 17.5 psi
